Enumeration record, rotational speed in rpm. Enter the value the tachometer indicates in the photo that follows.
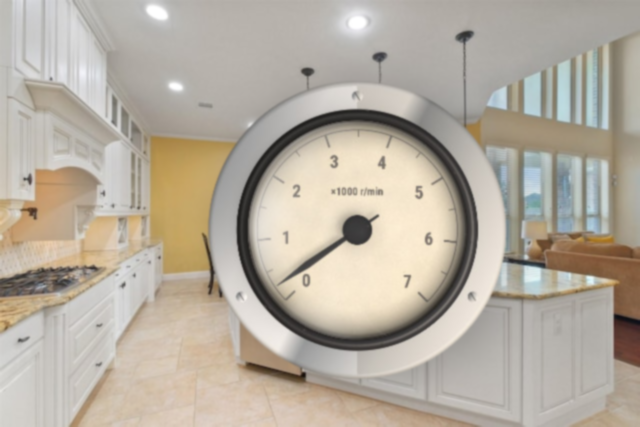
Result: 250 rpm
